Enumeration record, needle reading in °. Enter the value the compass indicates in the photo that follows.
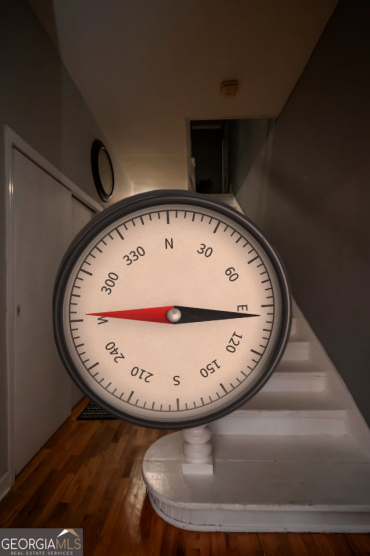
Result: 275 °
